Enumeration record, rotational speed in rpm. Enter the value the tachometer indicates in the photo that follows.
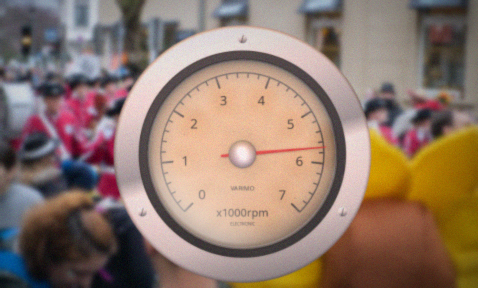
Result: 5700 rpm
